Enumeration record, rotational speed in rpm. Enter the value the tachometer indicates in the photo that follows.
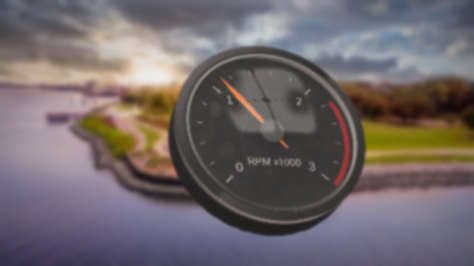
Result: 1100 rpm
